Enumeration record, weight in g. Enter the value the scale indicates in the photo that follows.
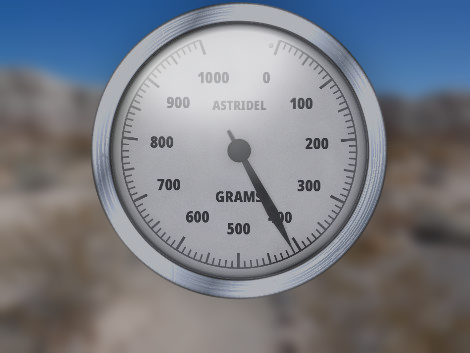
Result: 410 g
